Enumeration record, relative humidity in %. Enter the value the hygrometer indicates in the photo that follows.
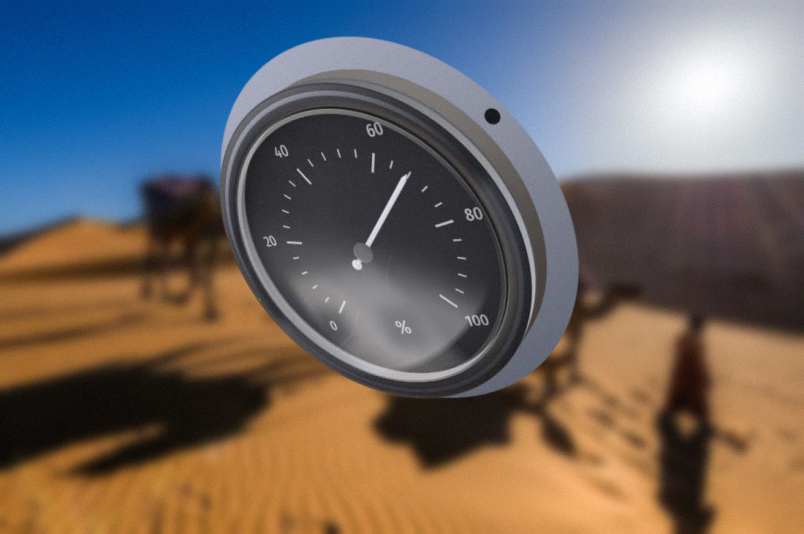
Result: 68 %
